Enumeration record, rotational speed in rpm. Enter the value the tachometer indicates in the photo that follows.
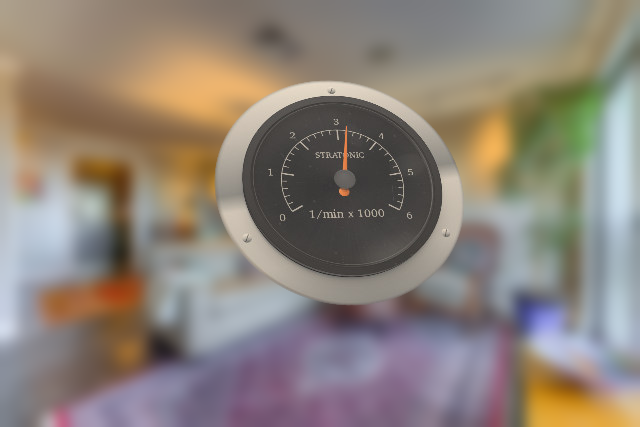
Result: 3200 rpm
